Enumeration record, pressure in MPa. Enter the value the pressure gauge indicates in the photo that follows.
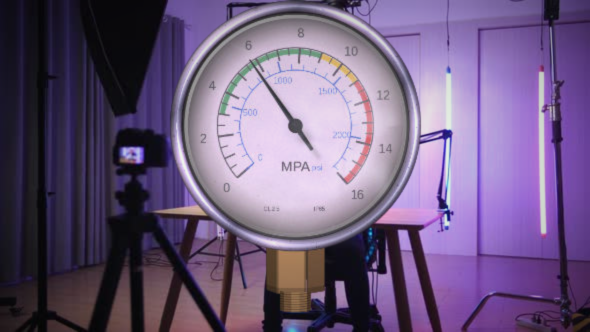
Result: 5.75 MPa
